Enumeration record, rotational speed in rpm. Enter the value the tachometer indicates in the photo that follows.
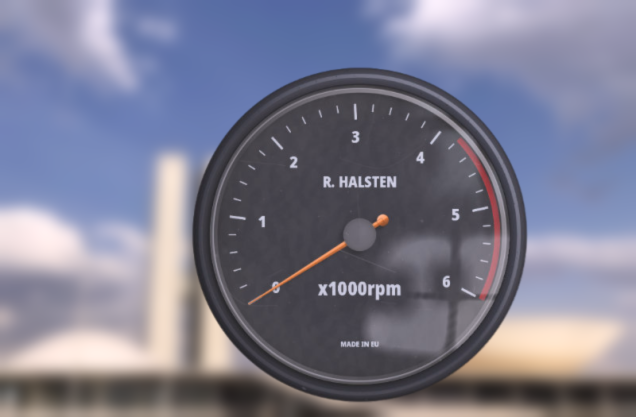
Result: 0 rpm
